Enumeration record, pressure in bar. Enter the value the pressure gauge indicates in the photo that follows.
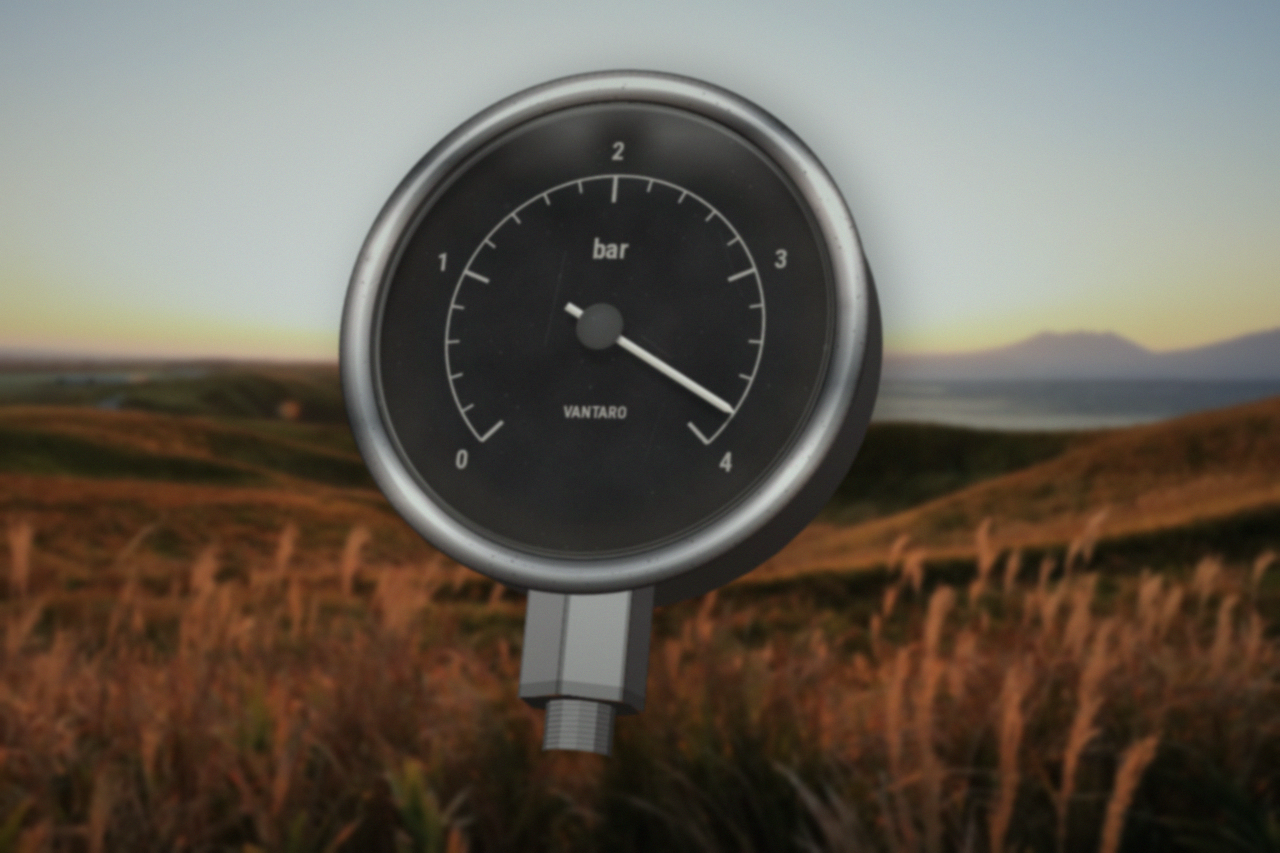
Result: 3.8 bar
